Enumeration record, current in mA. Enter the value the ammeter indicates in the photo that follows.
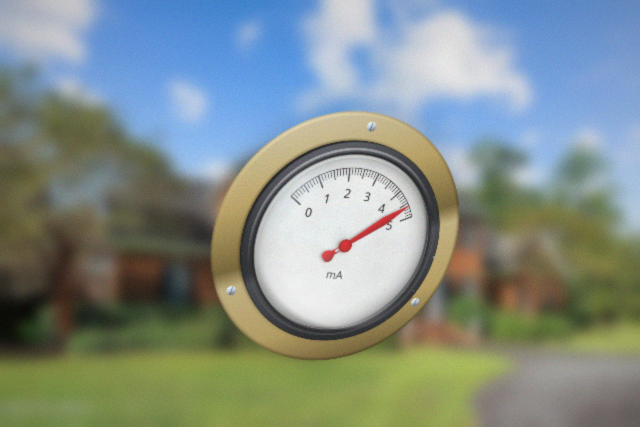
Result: 4.5 mA
